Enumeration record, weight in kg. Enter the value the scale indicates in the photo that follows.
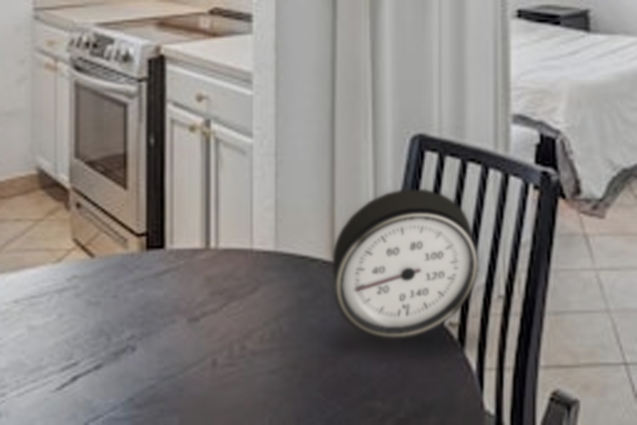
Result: 30 kg
